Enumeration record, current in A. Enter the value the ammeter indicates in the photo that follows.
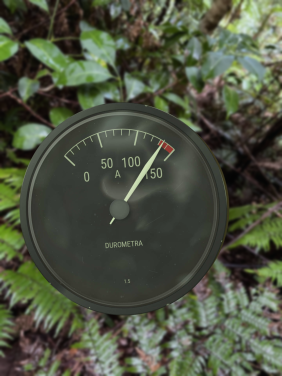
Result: 135 A
